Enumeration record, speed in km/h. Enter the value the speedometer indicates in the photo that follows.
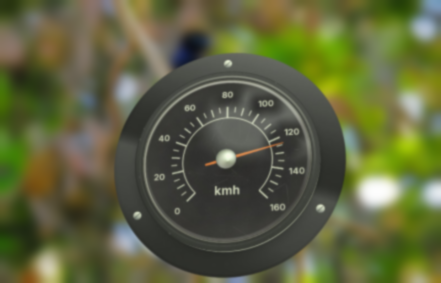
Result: 125 km/h
